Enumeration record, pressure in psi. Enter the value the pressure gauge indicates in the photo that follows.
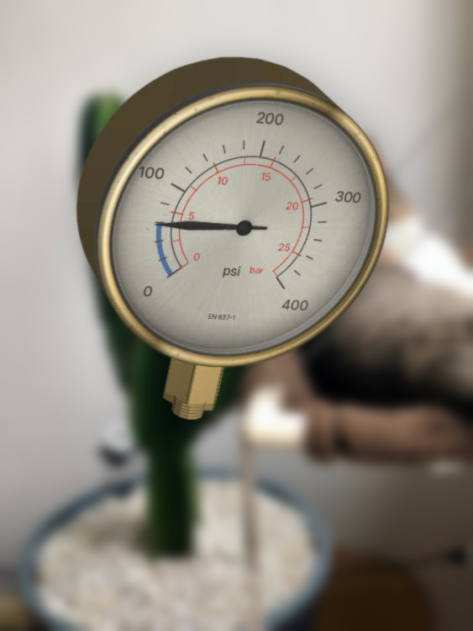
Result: 60 psi
